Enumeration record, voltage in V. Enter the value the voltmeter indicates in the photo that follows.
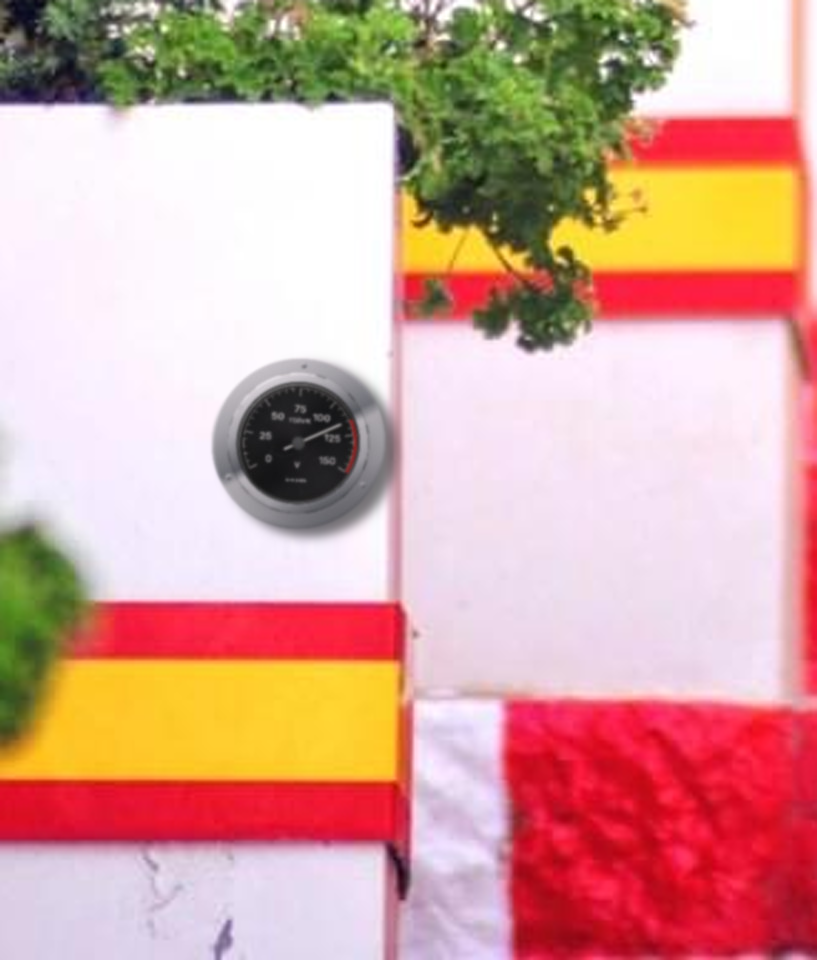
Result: 115 V
